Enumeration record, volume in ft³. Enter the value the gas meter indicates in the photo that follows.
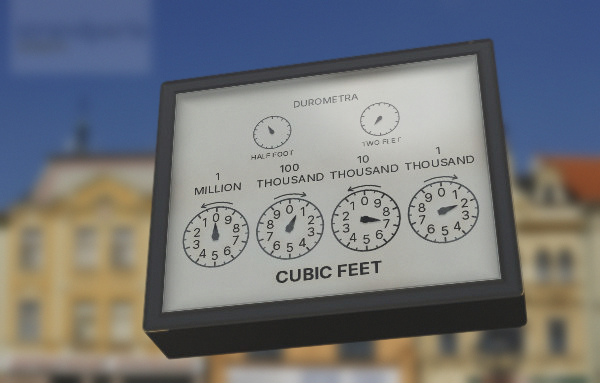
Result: 7200 ft³
